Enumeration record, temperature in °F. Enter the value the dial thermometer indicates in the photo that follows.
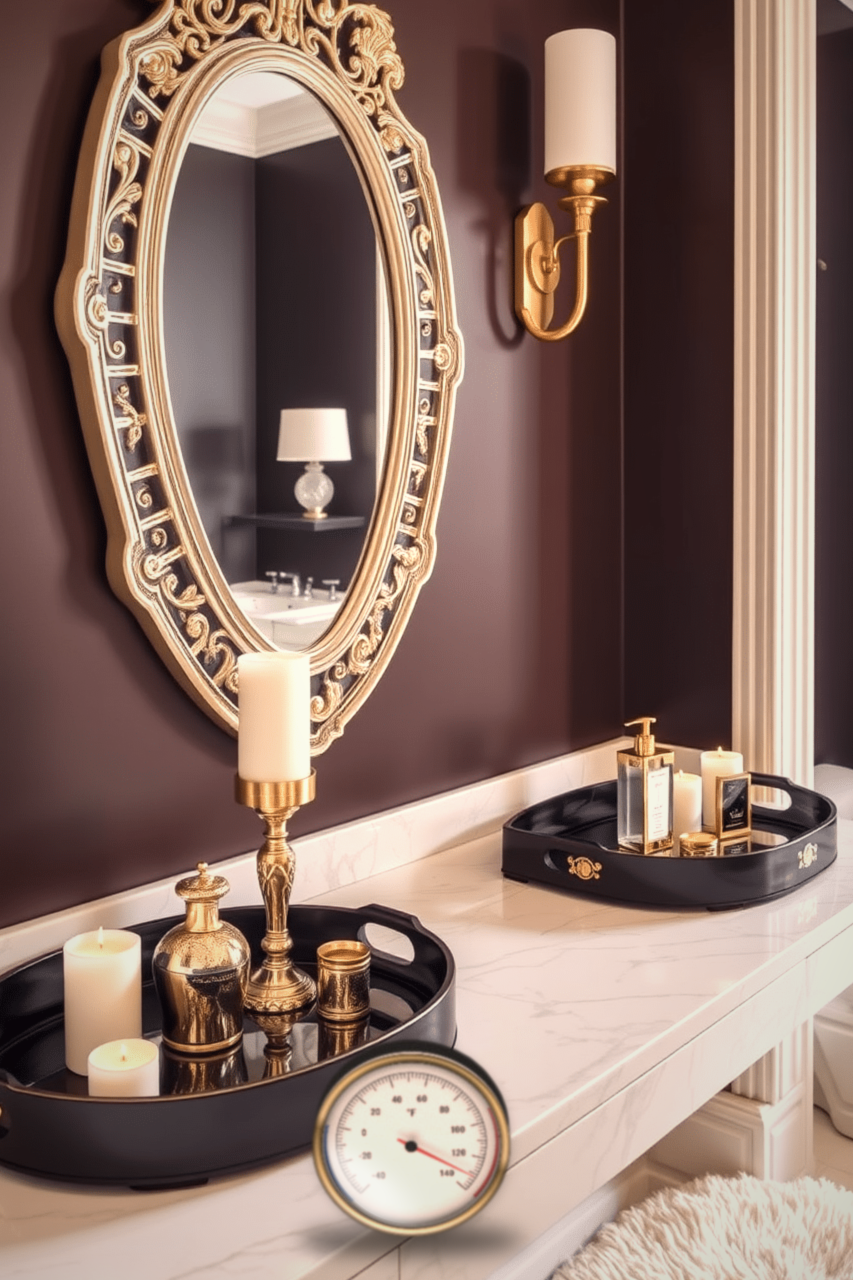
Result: 130 °F
